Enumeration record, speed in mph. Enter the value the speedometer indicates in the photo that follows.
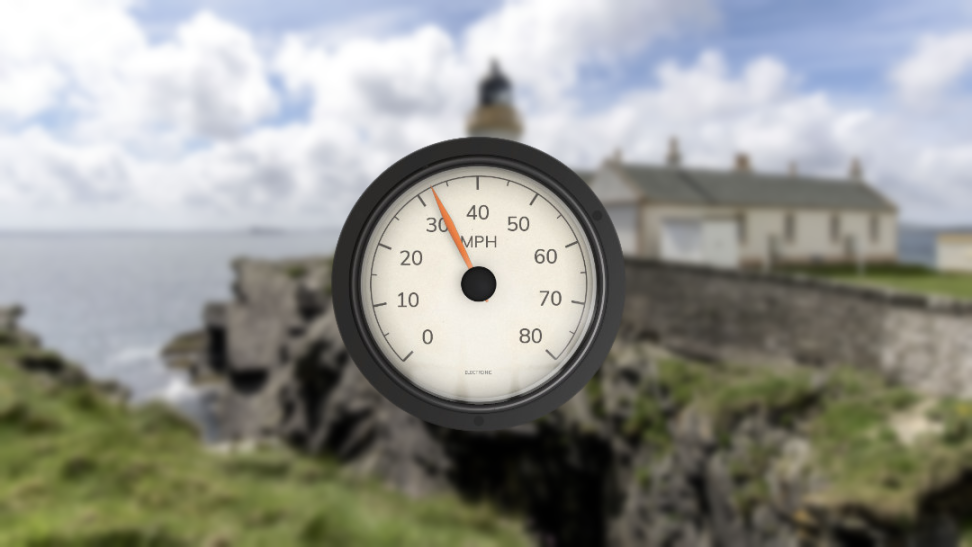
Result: 32.5 mph
